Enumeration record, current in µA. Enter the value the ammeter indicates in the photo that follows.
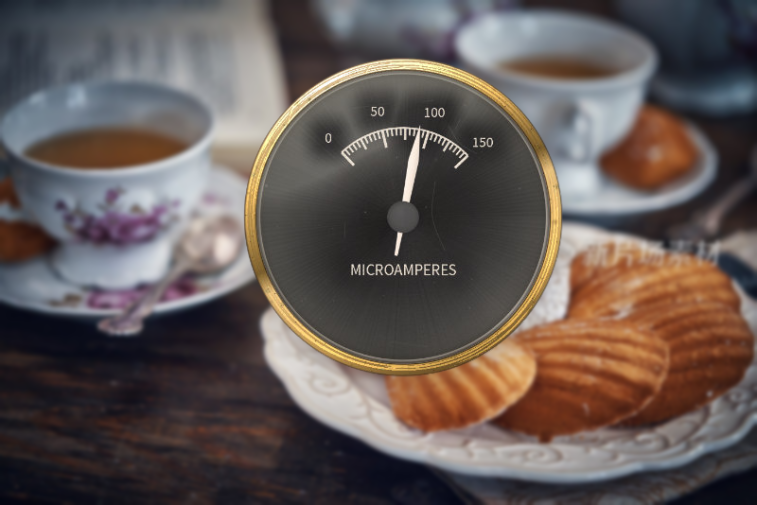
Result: 90 µA
